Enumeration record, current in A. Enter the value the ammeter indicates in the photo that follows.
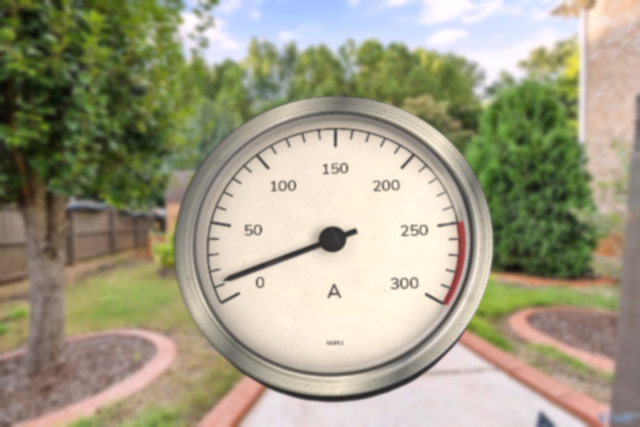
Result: 10 A
